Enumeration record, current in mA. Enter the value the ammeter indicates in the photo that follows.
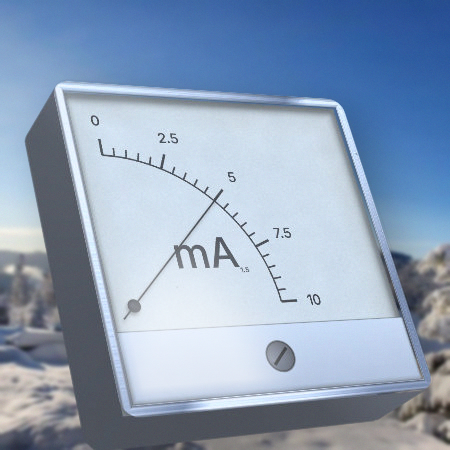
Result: 5 mA
